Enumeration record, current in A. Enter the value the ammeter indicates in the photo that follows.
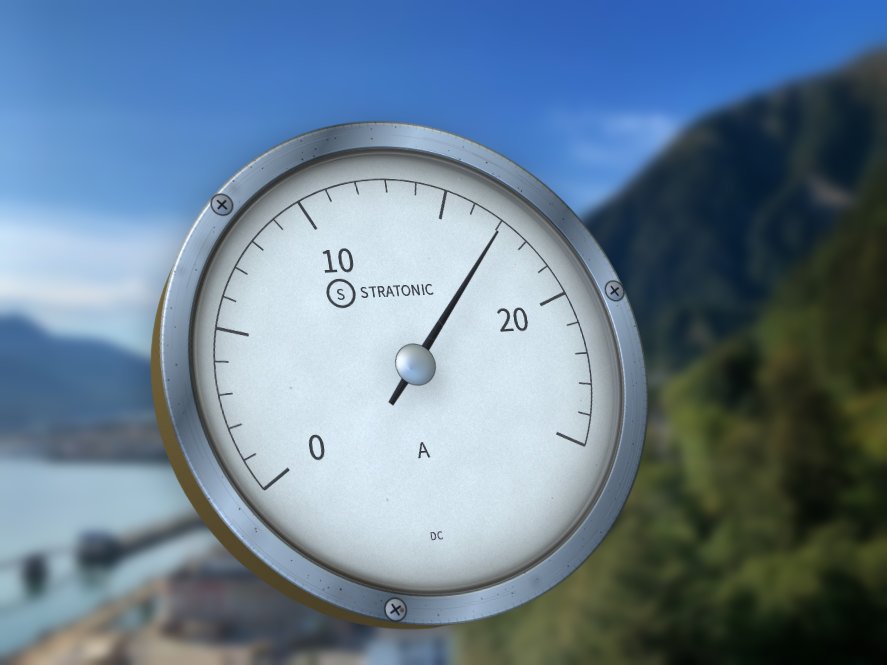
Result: 17 A
